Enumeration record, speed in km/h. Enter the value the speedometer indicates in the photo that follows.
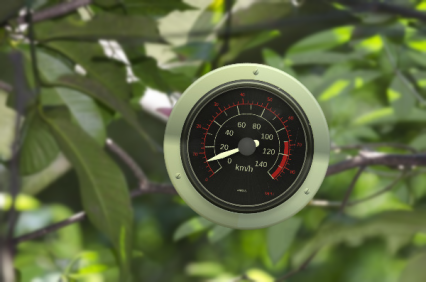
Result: 10 km/h
